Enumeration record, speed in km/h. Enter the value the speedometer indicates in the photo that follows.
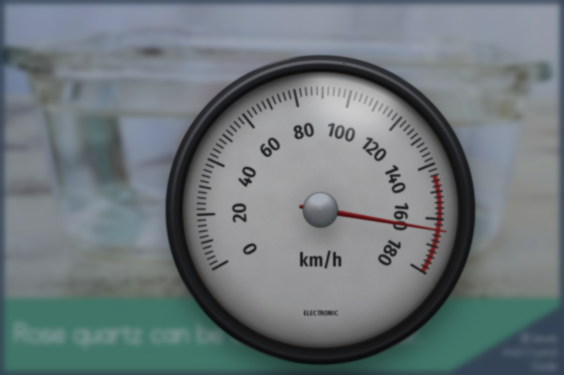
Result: 164 km/h
